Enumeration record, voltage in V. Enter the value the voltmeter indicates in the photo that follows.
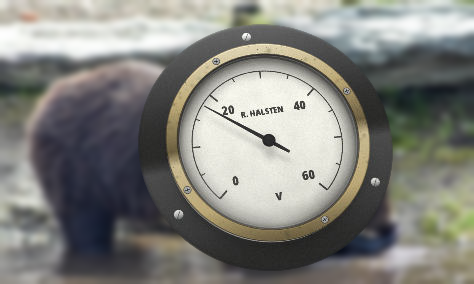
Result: 17.5 V
